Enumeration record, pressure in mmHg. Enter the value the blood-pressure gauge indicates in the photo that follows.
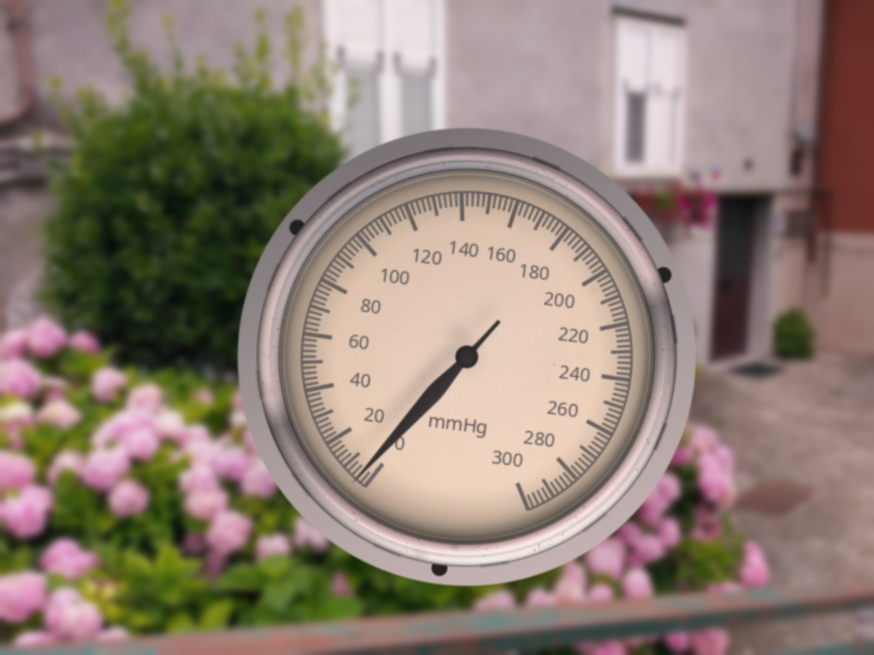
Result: 4 mmHg
